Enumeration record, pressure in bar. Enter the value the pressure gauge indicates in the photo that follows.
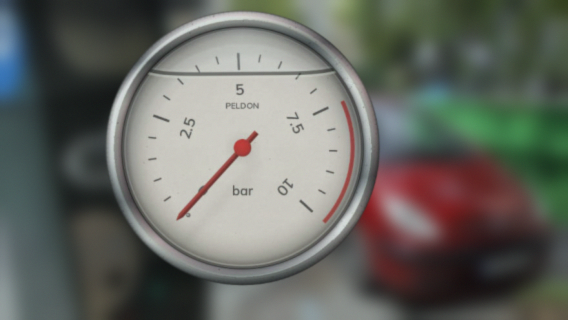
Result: 0 bar
